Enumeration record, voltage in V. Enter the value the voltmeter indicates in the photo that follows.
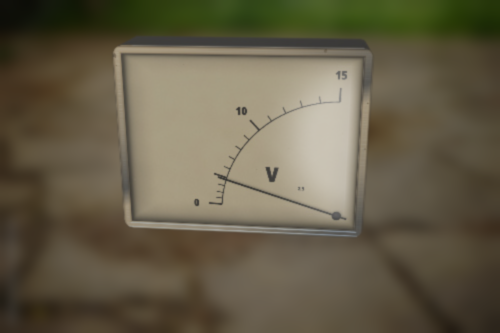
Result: 5 V
